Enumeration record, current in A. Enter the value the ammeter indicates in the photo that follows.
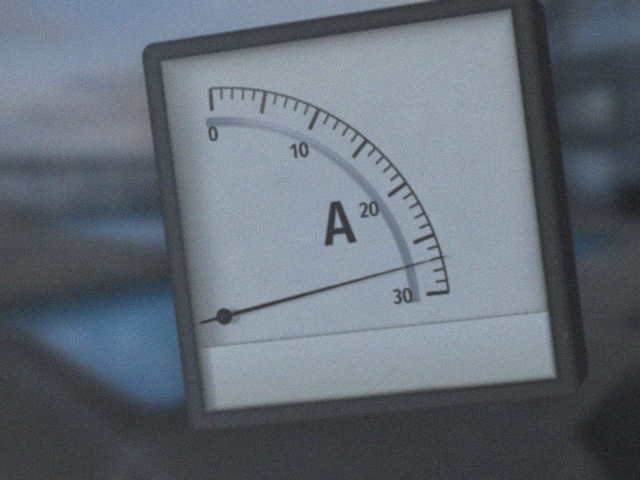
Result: 27 A
